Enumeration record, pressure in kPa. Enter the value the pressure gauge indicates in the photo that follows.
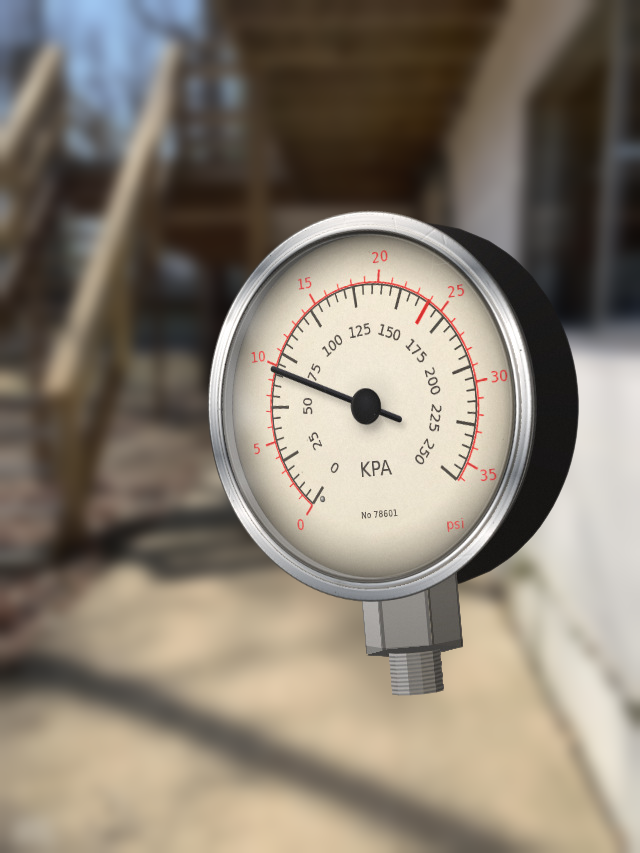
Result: 67.5 kPa
